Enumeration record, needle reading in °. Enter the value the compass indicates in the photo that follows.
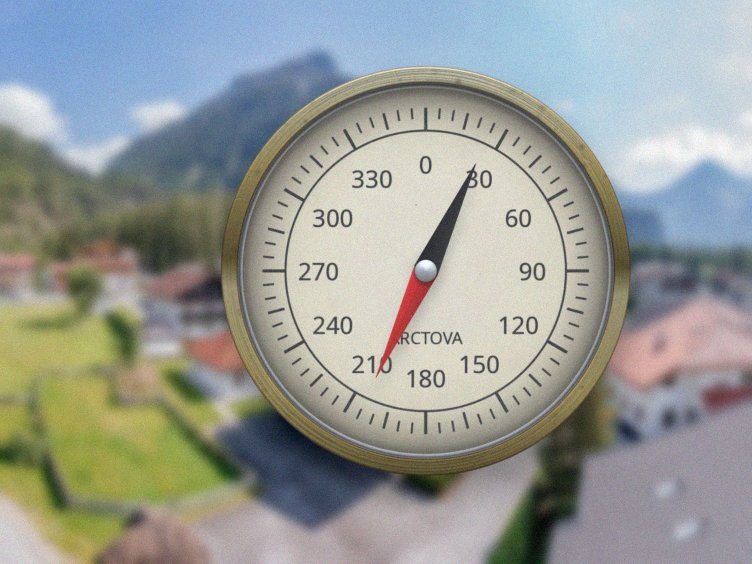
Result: 205 °
